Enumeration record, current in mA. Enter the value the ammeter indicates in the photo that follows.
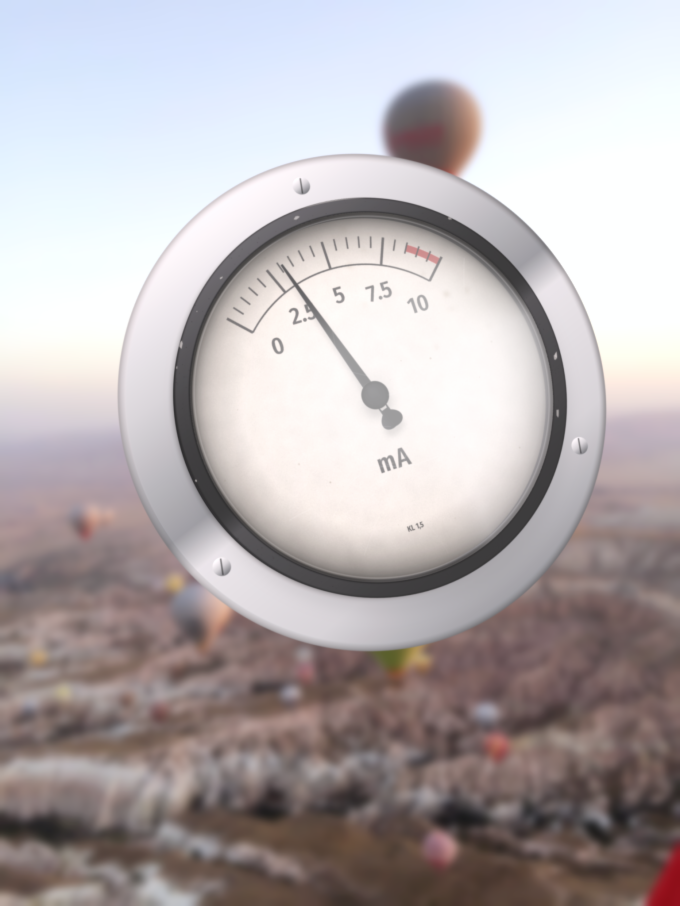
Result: 3 mA
